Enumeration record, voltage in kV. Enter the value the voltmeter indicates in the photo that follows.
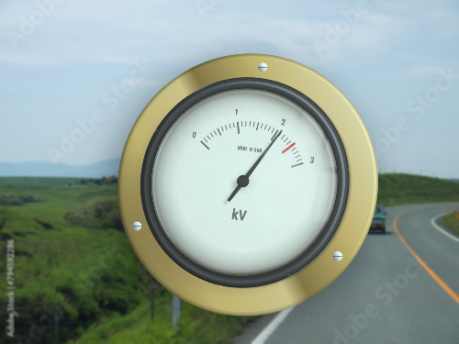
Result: 2.1 kV
